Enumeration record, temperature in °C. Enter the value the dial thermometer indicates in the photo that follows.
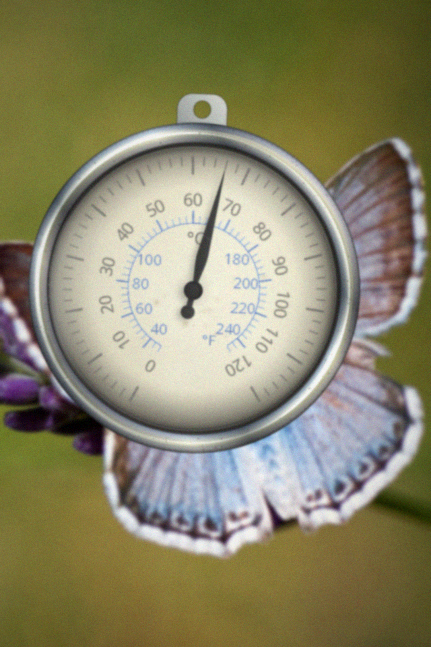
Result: 66 °C
